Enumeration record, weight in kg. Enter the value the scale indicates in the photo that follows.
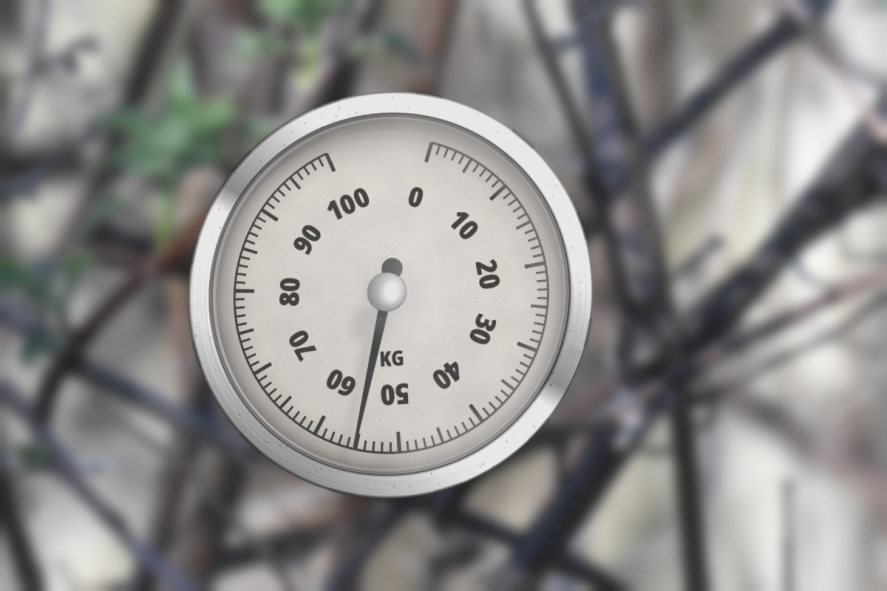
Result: 55 kg
